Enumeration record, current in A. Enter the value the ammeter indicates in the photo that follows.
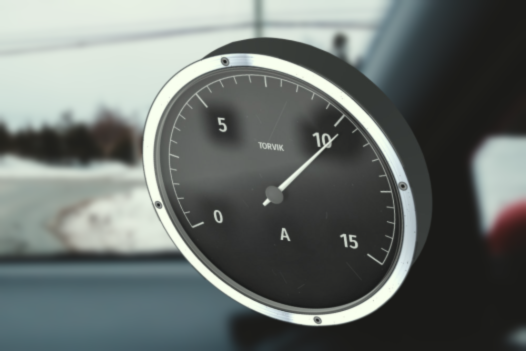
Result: 10.25 A
